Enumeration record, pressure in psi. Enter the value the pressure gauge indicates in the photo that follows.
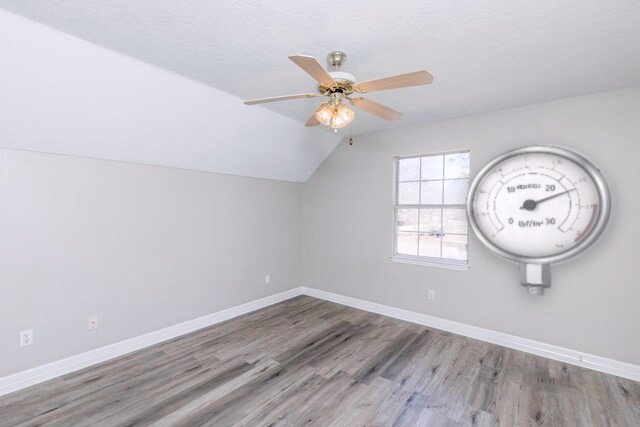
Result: 22.5 psi
